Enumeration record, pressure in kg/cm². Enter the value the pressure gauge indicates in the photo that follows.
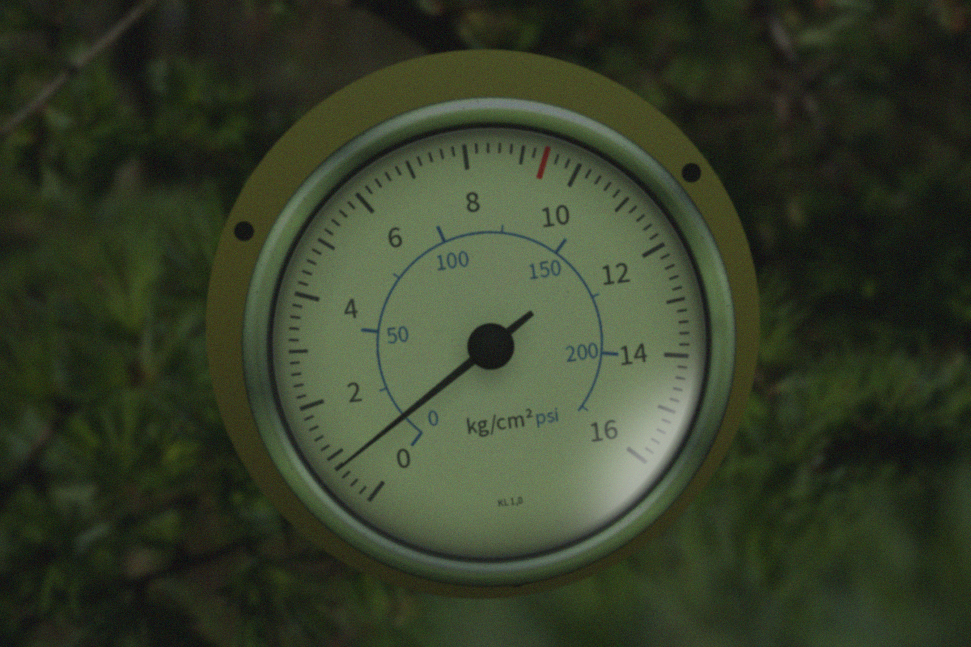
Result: 0.8 kg/cm²
